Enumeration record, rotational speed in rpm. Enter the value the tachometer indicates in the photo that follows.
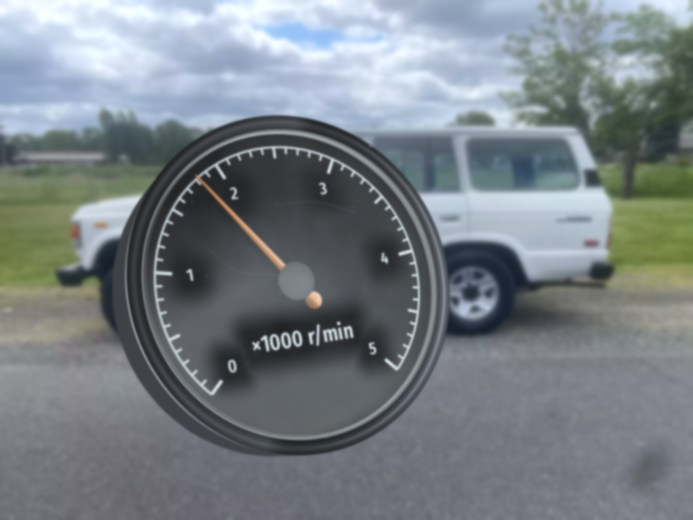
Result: 1800 rpm
